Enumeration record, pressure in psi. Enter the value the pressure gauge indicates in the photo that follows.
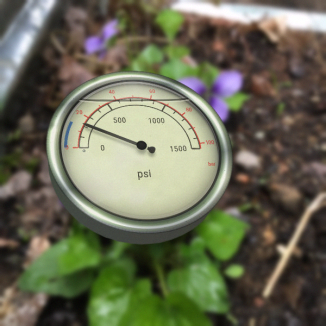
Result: 200 psi
